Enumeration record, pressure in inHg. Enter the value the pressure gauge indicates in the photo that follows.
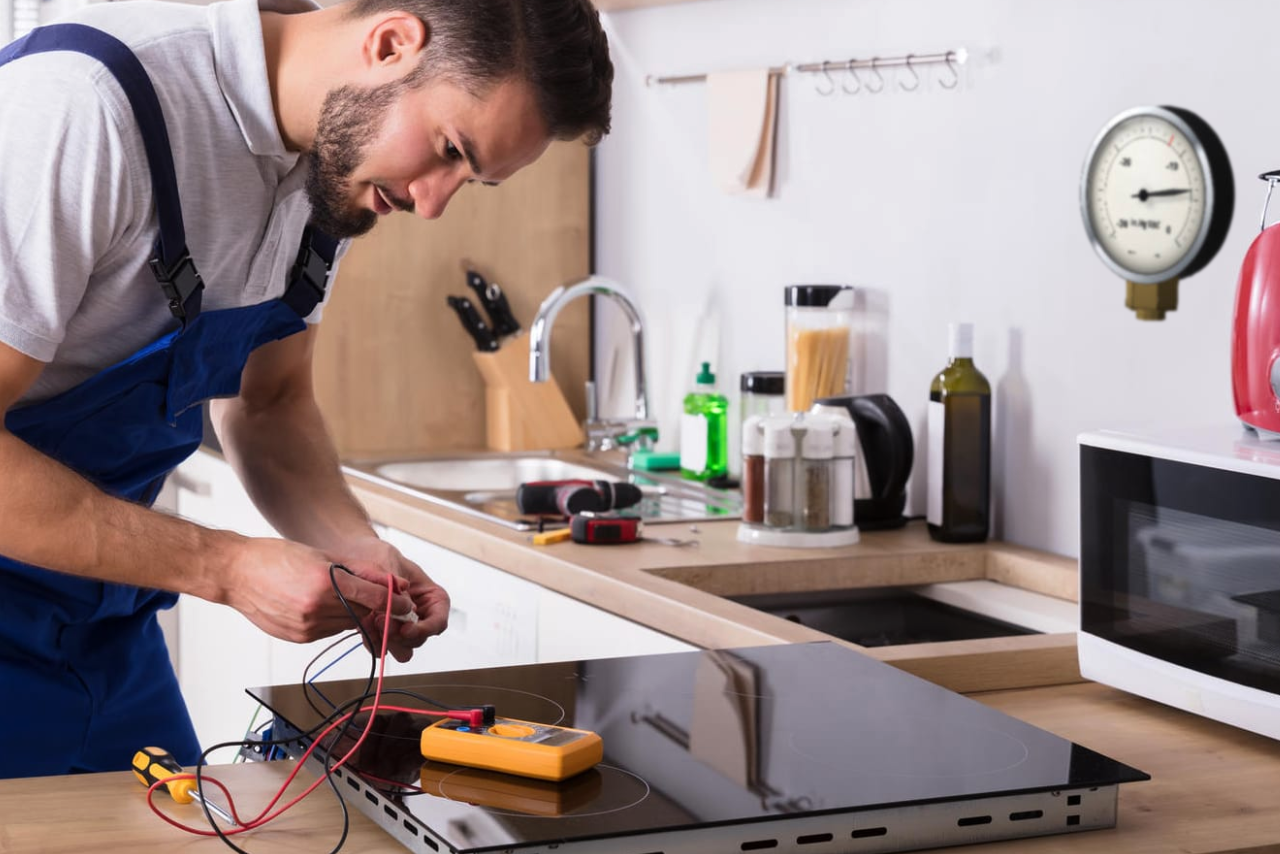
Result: -6 inHg
